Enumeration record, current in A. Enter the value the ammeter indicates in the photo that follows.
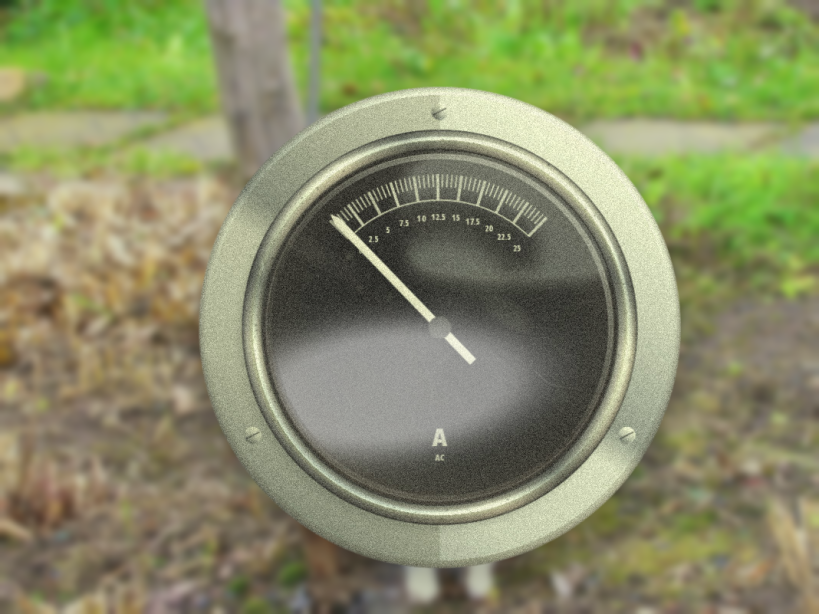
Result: 0.5 A
